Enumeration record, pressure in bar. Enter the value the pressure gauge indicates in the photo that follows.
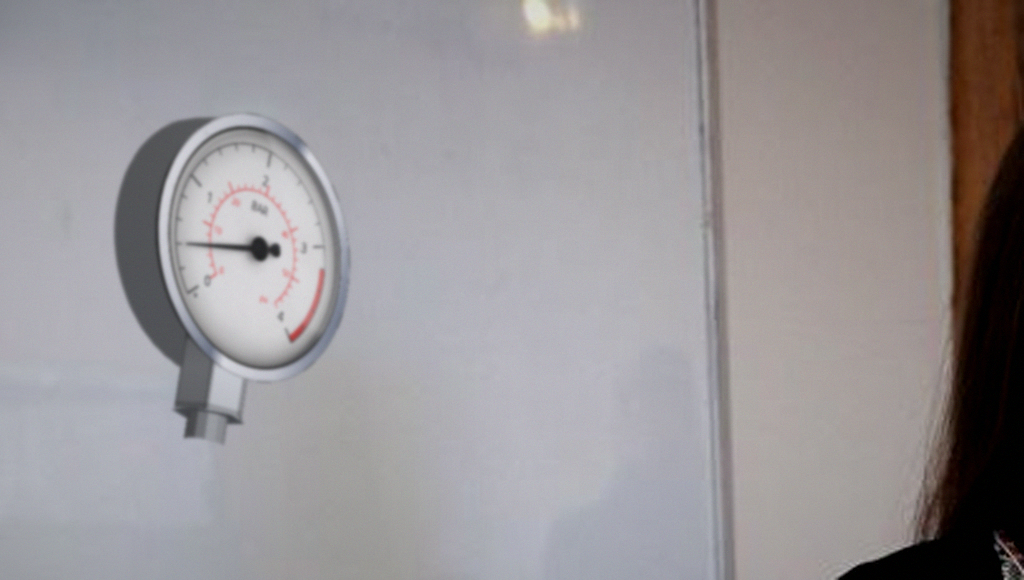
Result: 0.4 bar
